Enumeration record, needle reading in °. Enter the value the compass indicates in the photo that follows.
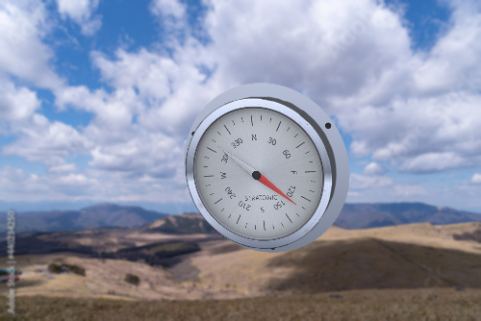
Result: 130 °
